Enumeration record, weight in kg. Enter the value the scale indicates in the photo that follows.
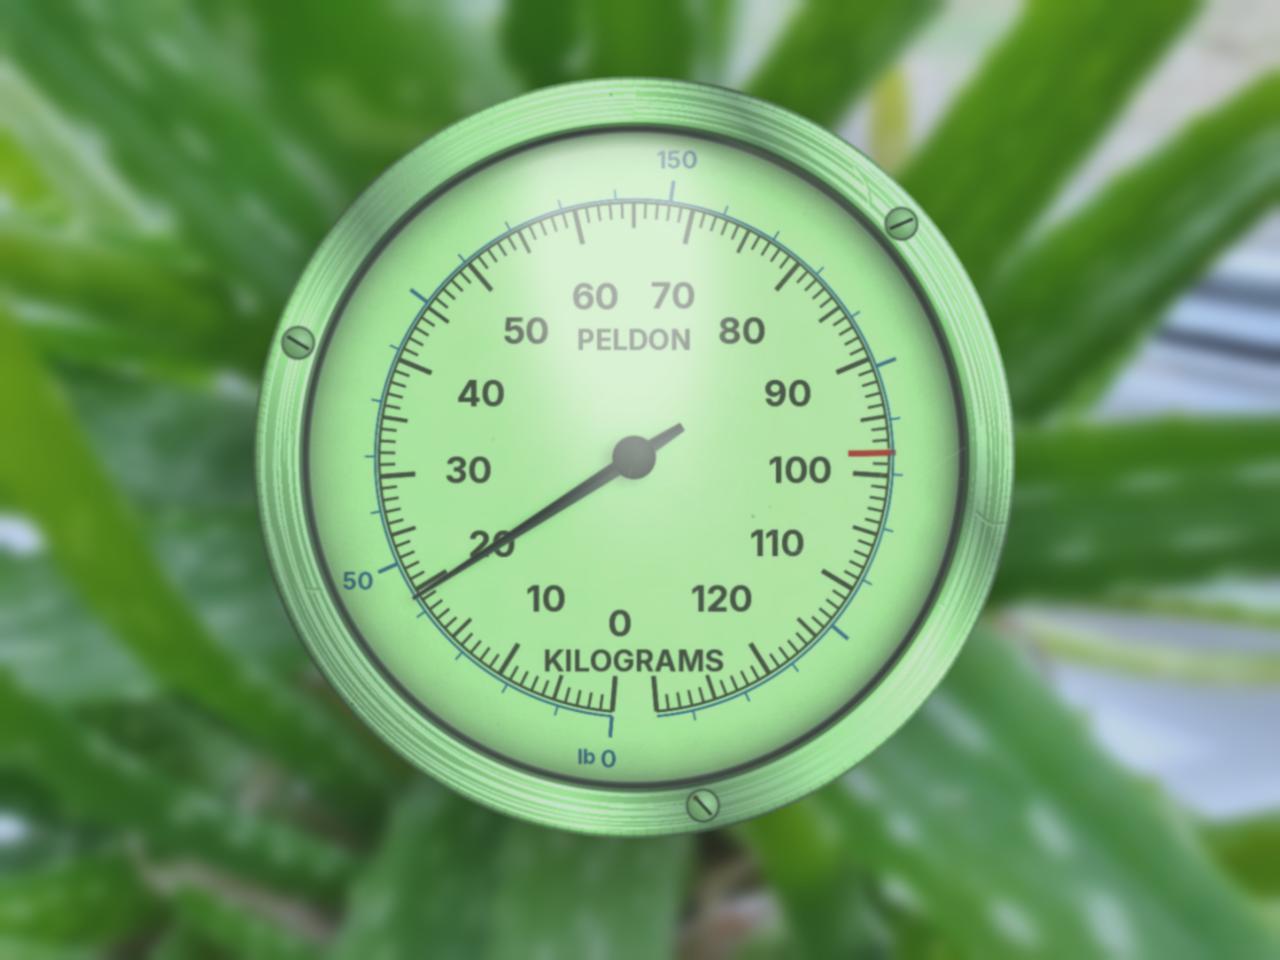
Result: 19.5 kg
